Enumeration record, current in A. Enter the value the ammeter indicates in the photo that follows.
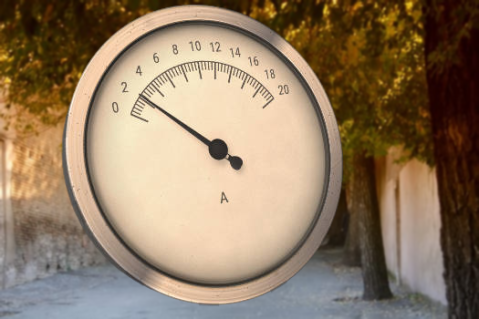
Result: 2 A
